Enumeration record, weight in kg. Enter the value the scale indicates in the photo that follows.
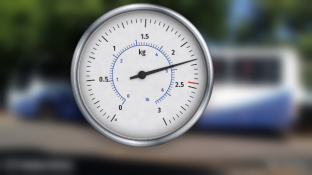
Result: 2.2 kg
